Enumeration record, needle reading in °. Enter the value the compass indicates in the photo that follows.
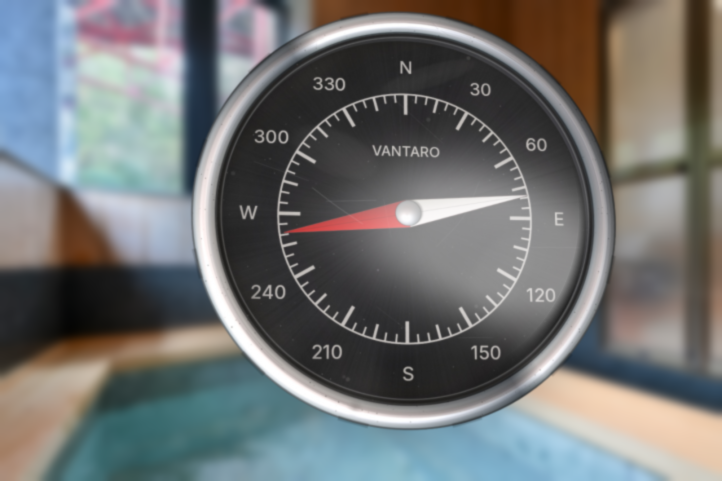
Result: 260 °
